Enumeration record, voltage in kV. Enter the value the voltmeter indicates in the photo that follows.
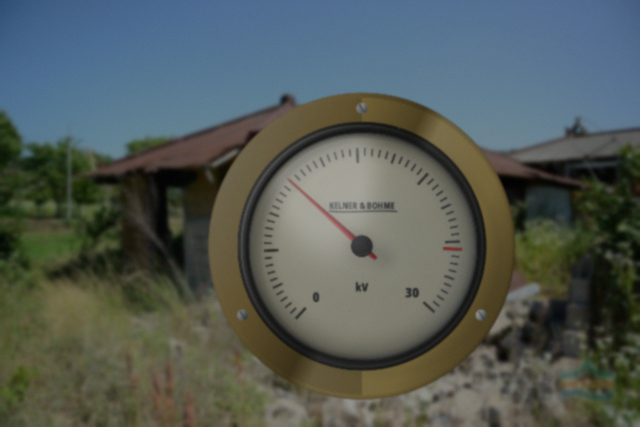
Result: 10 kV
